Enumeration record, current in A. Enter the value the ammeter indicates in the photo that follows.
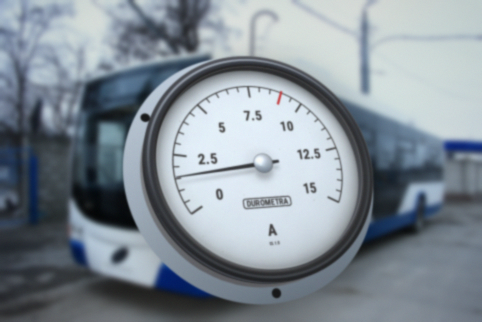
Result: 1.5 A
